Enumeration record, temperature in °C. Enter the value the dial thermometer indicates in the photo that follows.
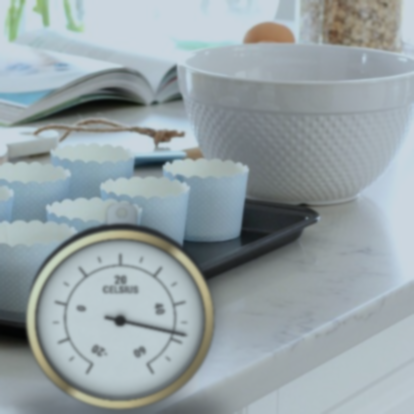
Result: 47.5 °C
